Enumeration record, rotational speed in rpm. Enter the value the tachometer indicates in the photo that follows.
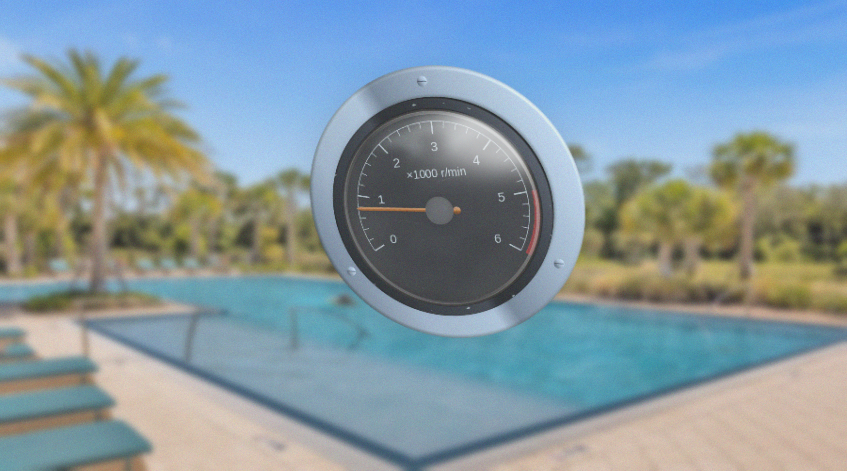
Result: 800 rpm
